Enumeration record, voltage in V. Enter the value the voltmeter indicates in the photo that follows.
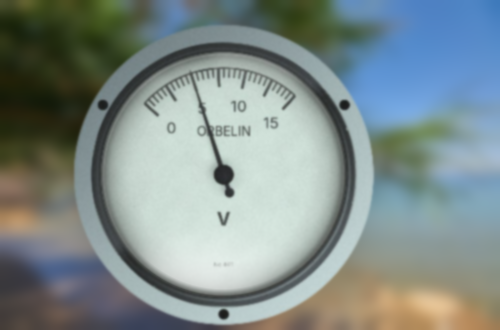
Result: 5 V
